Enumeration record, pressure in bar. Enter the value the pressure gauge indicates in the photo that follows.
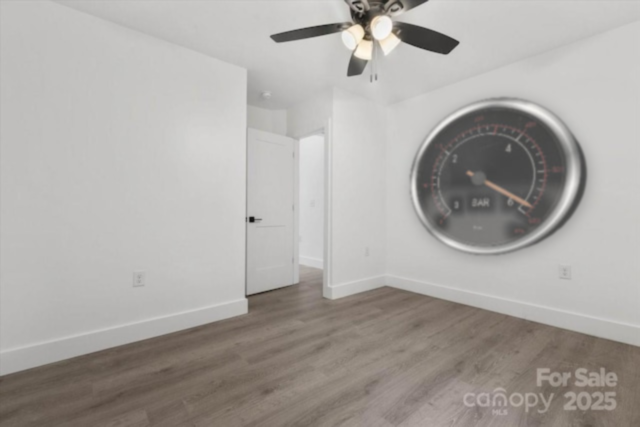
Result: 5.8 bar
